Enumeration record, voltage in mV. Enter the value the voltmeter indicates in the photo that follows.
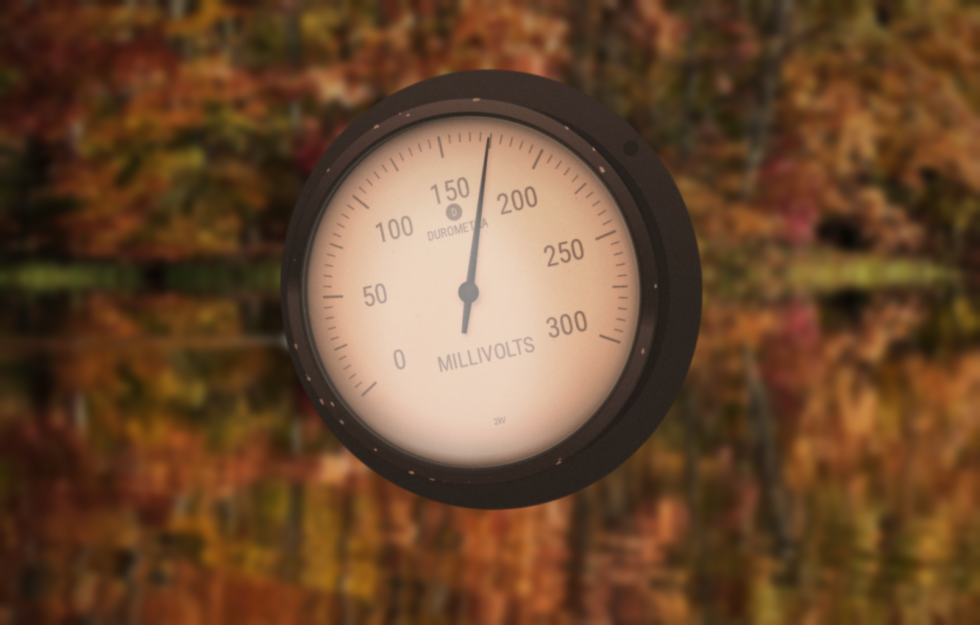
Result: 175 mV
